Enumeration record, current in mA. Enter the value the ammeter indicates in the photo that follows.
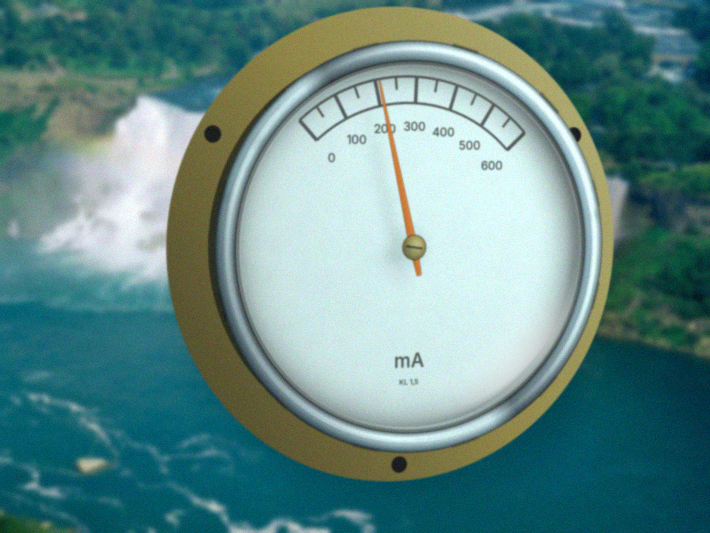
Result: 200 mA
